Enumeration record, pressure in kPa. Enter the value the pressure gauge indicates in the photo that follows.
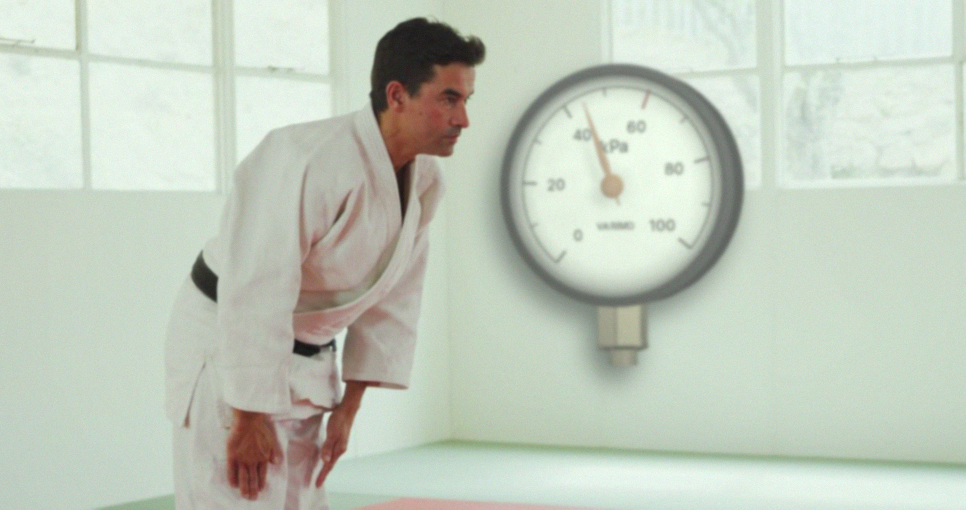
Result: 45 kPa
